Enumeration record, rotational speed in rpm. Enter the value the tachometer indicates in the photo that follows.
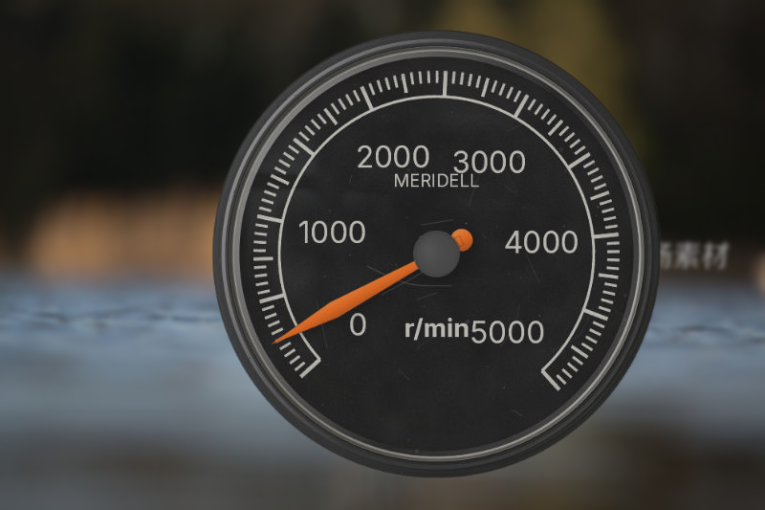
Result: 250 rpm
